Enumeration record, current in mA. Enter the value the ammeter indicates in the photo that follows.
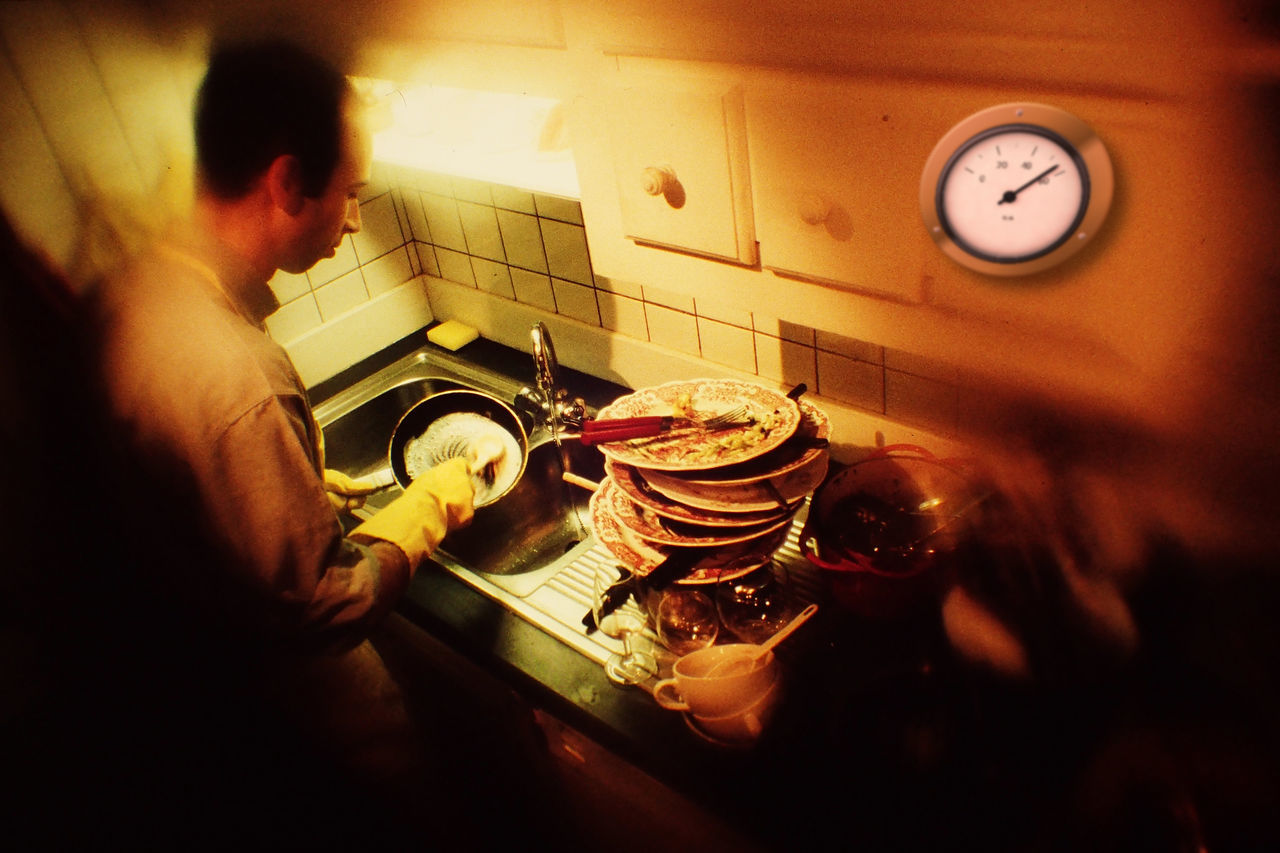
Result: 55 mA
